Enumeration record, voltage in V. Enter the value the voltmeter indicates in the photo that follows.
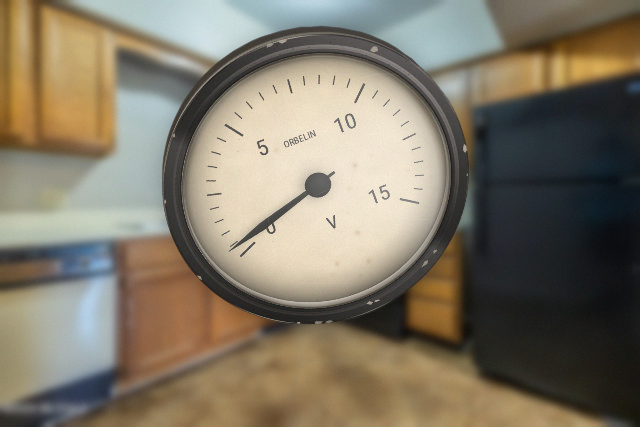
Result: 0.5 V
